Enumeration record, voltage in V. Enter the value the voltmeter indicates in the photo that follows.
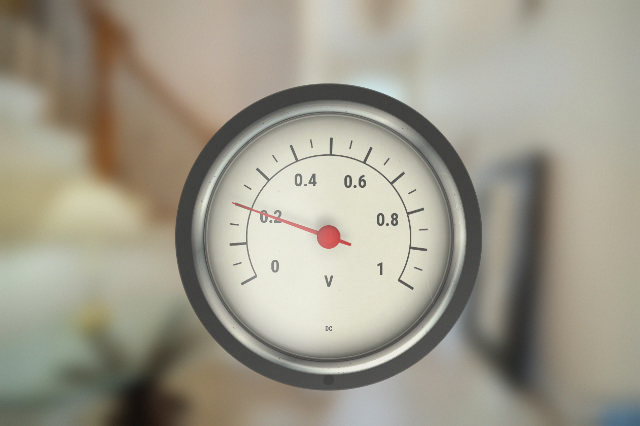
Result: 0.2 V
